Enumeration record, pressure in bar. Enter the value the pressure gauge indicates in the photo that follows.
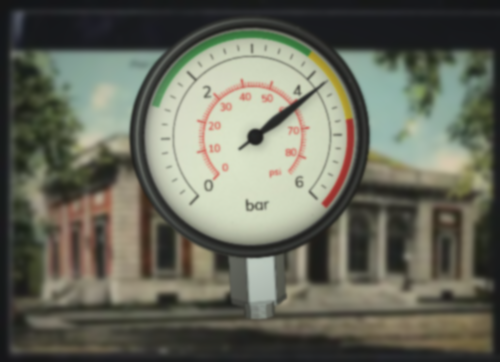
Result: 4.2 bar
